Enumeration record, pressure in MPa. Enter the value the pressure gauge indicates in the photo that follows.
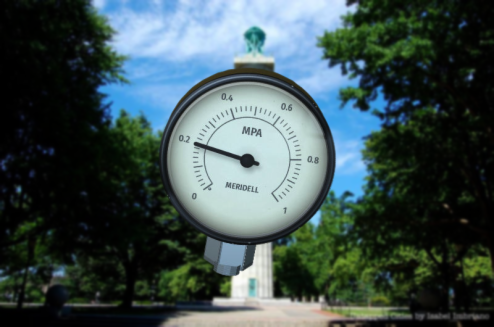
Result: 0.2 MPa
